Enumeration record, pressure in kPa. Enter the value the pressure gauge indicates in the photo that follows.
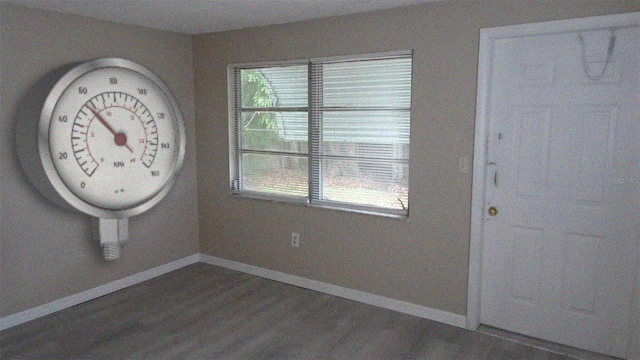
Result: 55 kPa
